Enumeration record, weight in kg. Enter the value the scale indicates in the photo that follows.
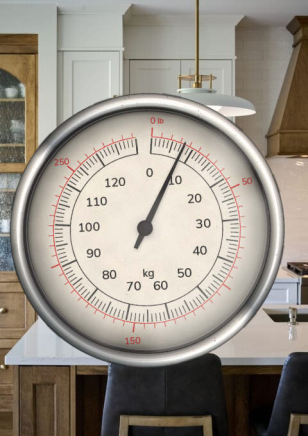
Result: 8 kg
